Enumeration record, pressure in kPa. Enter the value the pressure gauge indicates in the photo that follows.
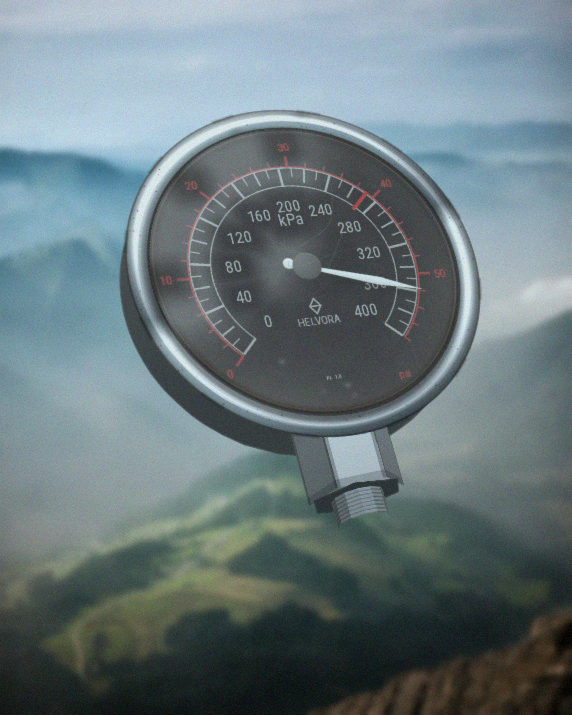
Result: 360 kPa
